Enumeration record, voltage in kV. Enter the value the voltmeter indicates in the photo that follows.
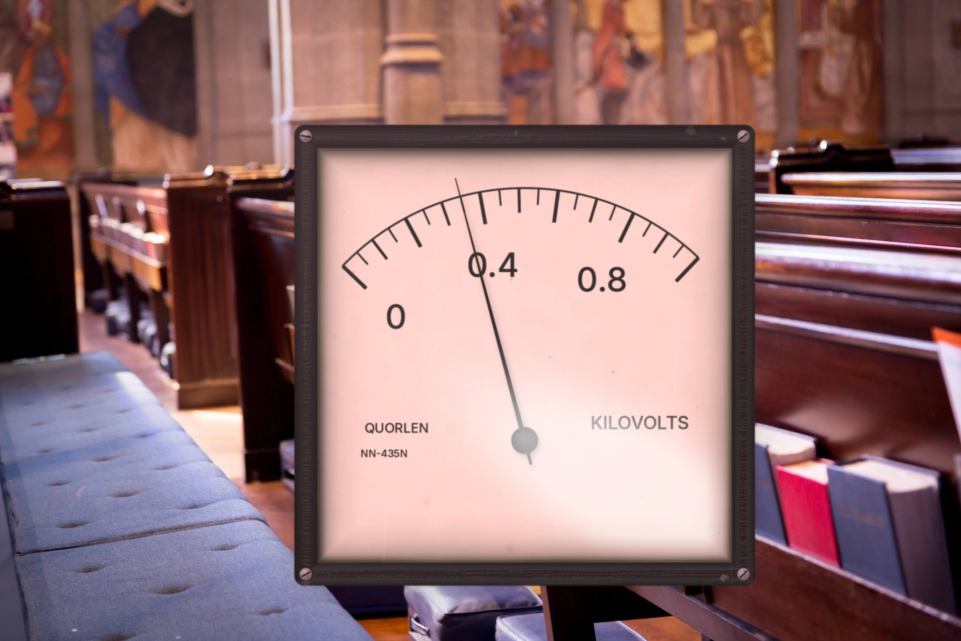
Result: 0.35 kV
